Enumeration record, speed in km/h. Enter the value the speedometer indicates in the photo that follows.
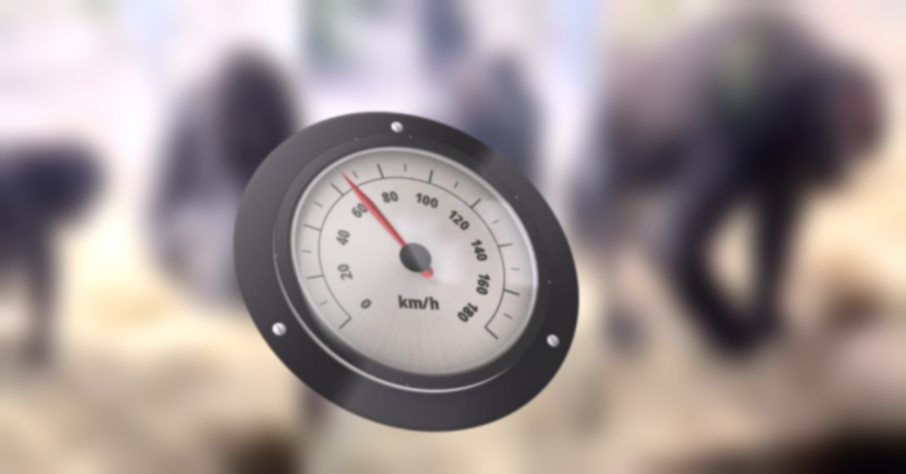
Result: 65 km/h
